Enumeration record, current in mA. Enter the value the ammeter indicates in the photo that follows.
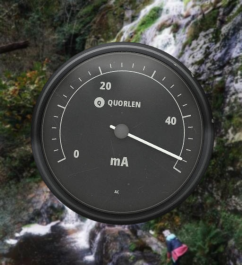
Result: 48 mA
